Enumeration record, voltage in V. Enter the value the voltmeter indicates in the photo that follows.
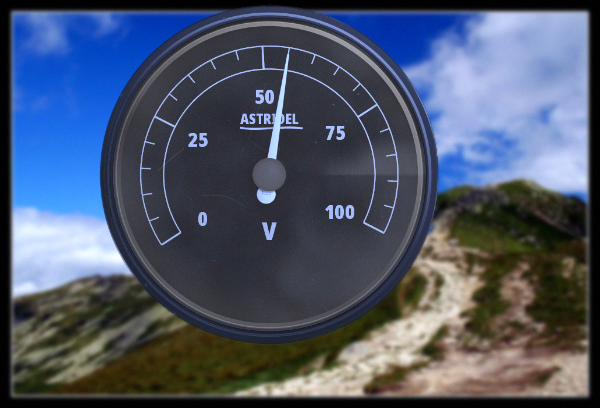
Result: 55 V
